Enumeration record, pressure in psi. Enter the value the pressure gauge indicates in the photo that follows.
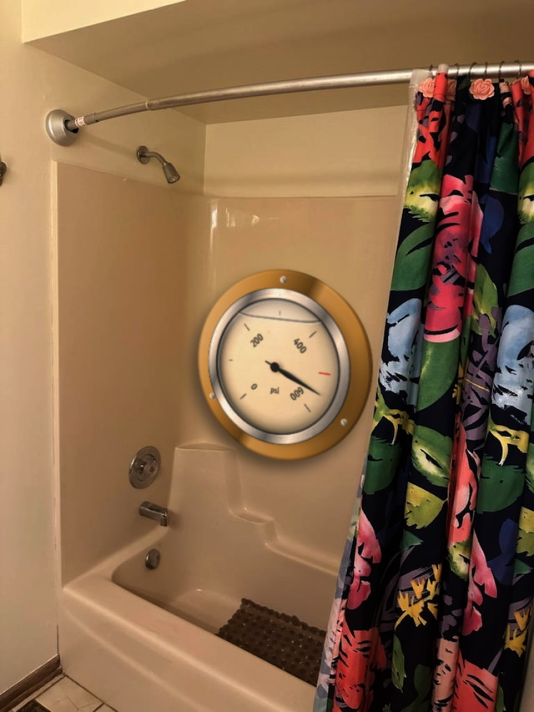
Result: 550 psi
